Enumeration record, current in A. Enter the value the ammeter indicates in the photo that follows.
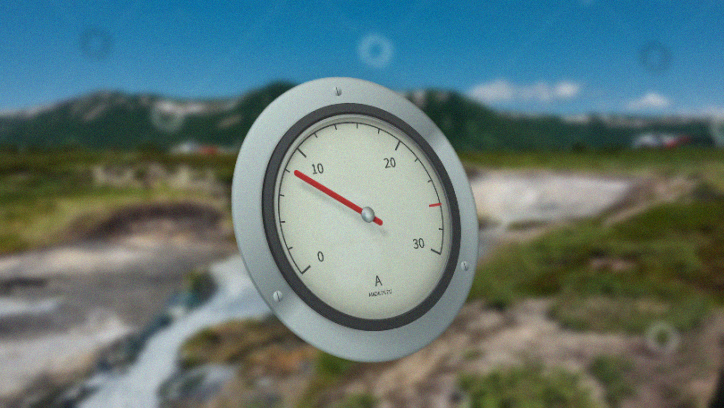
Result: 8 A
